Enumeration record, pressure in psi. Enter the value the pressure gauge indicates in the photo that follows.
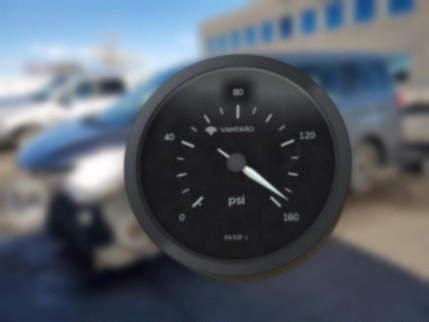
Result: 155 psi
